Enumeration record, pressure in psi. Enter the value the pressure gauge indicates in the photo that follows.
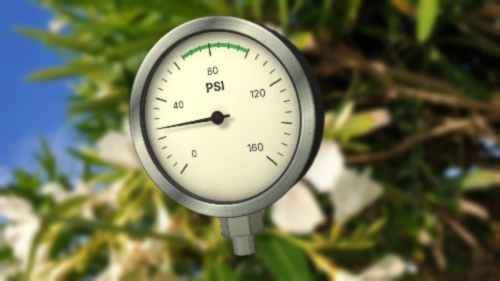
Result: 25 psi
